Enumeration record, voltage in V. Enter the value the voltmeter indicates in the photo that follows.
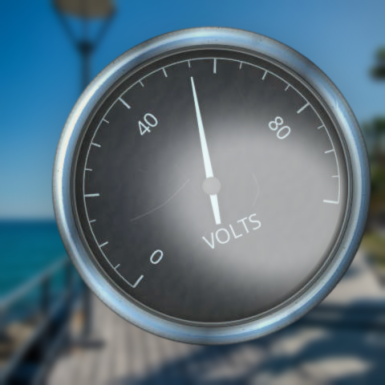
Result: 55 V
